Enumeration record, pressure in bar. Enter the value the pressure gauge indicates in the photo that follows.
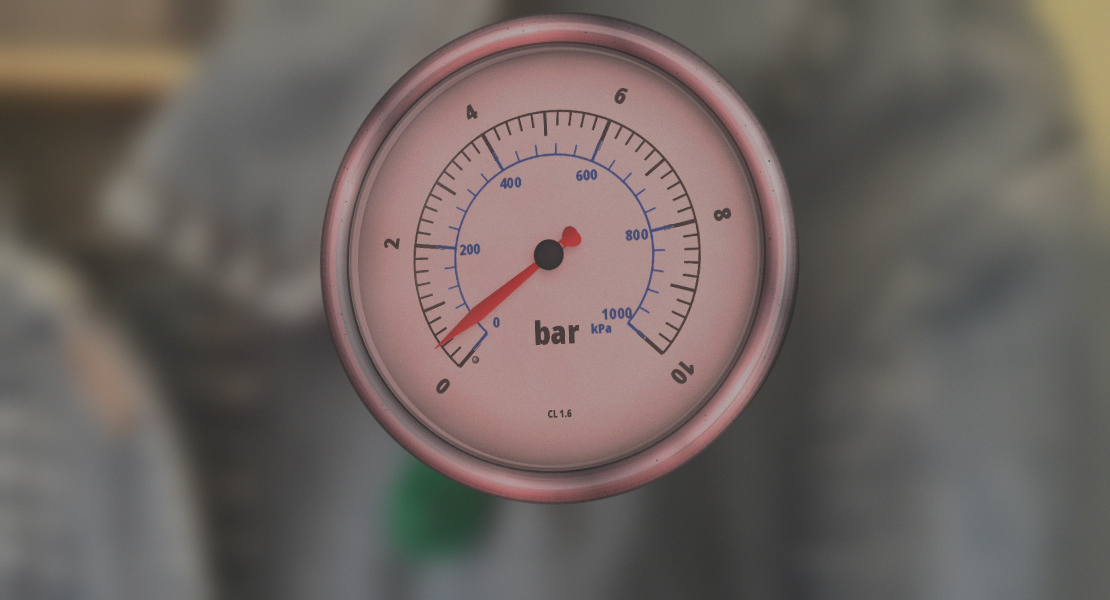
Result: 0.4 bar
